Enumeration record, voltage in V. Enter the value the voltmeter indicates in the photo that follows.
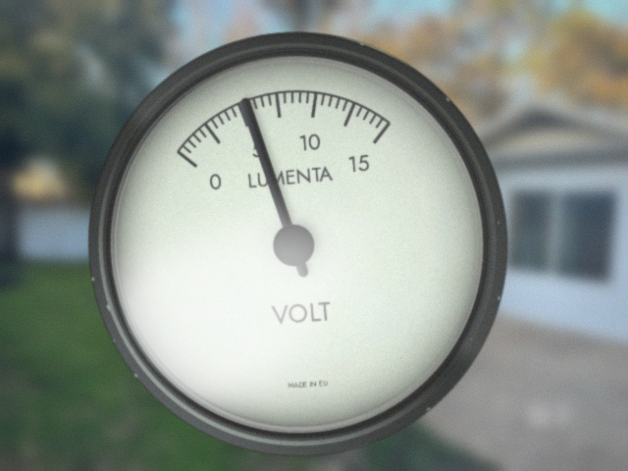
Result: 5.5 V
